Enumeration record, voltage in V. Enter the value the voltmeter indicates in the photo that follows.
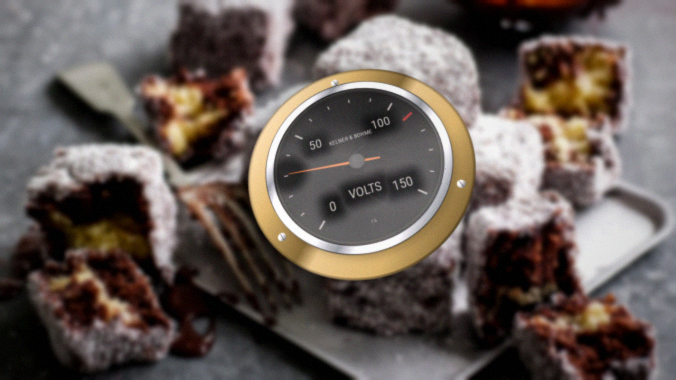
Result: 30 V
